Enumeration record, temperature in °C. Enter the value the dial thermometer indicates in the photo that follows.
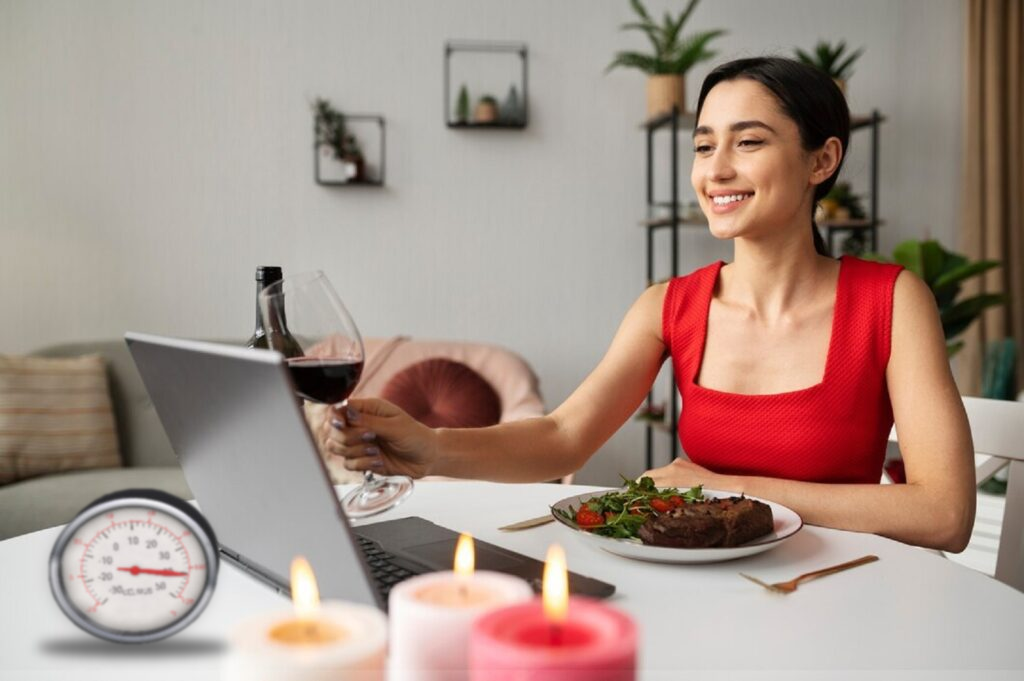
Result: 40 °C
